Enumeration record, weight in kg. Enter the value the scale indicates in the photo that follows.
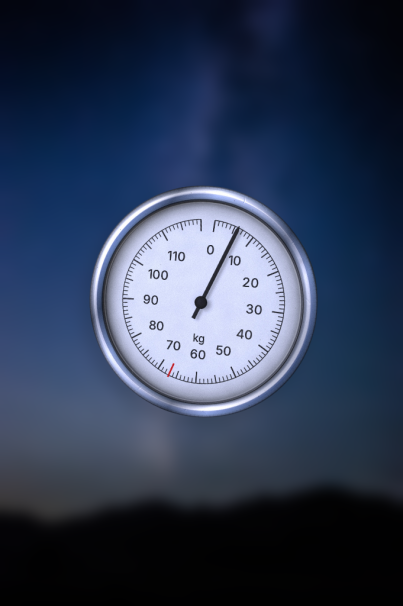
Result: 6 kg
